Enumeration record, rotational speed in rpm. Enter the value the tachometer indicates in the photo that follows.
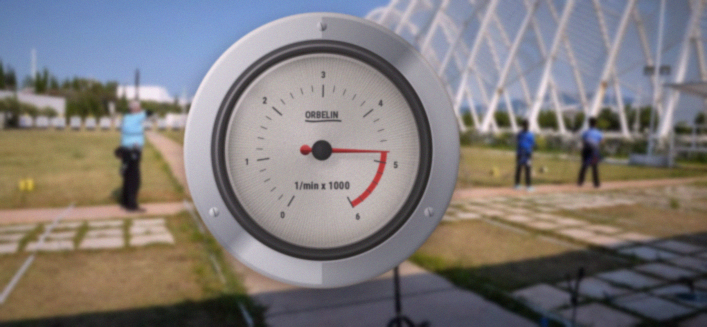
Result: 4800 rpm
